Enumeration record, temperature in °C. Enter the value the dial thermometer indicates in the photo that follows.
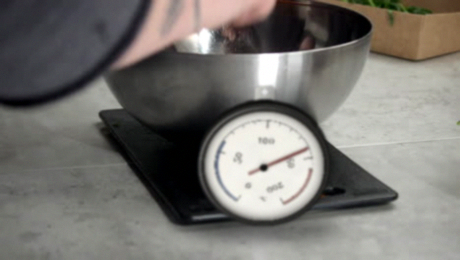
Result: 140 °C
